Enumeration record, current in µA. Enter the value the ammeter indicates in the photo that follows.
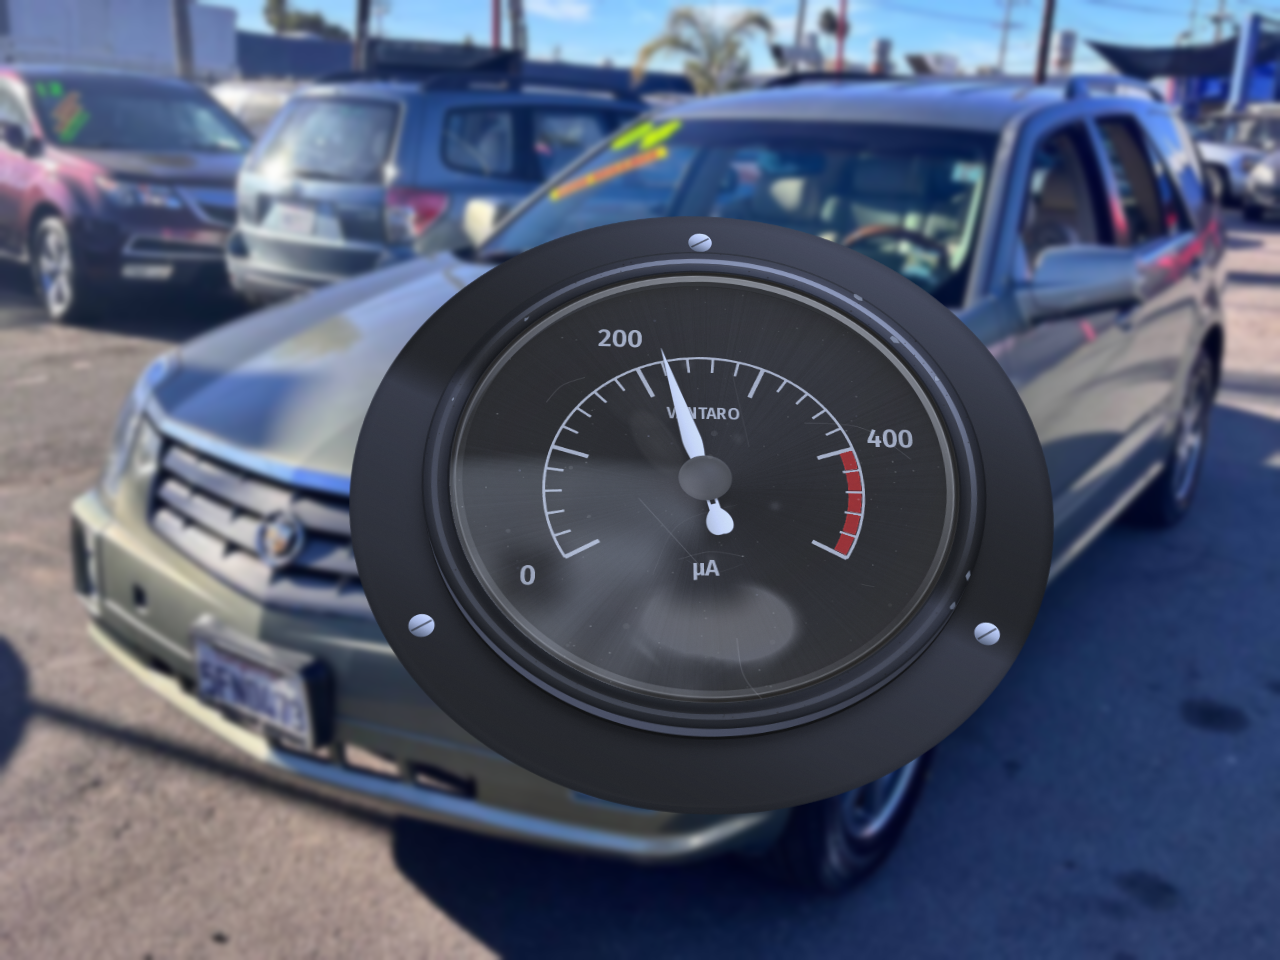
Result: 220 µA
